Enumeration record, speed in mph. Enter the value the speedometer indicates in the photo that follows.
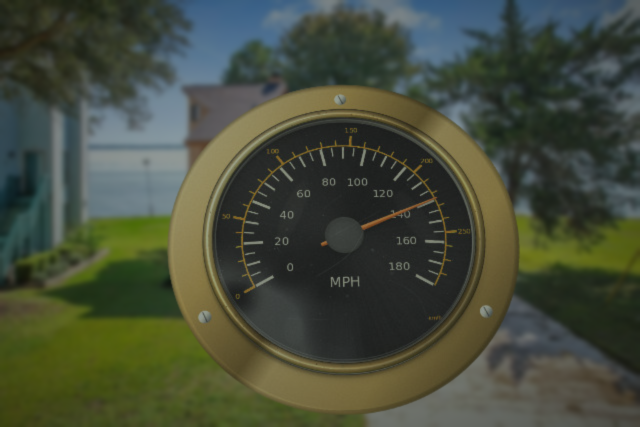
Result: 140 mph
